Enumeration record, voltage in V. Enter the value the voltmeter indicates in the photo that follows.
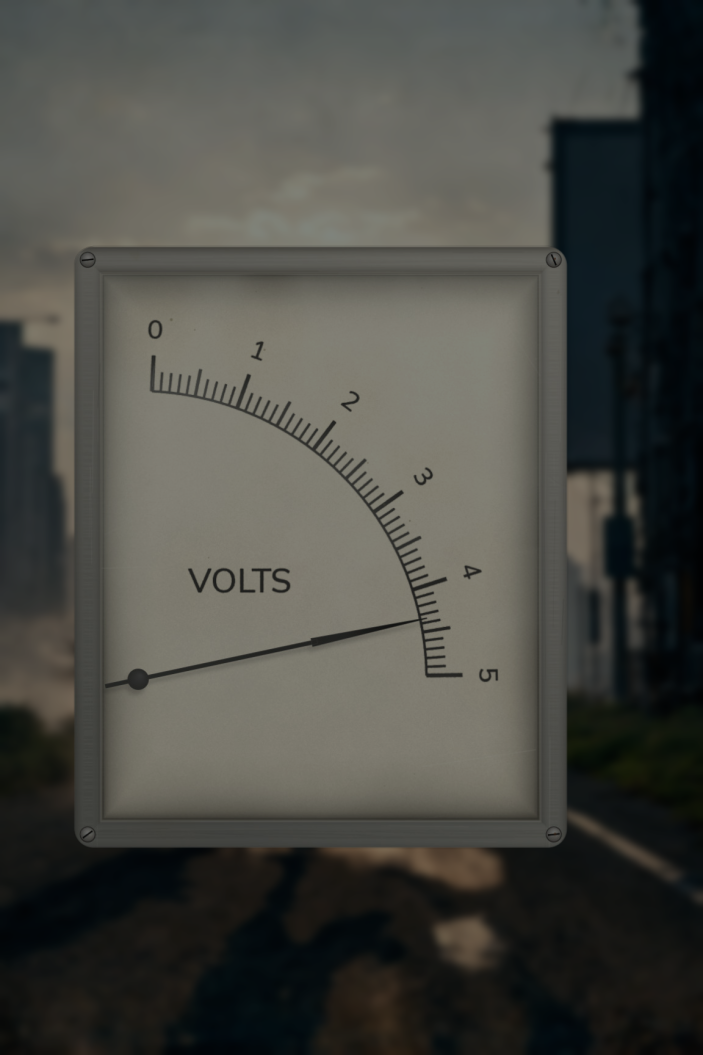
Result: 4.35 V
